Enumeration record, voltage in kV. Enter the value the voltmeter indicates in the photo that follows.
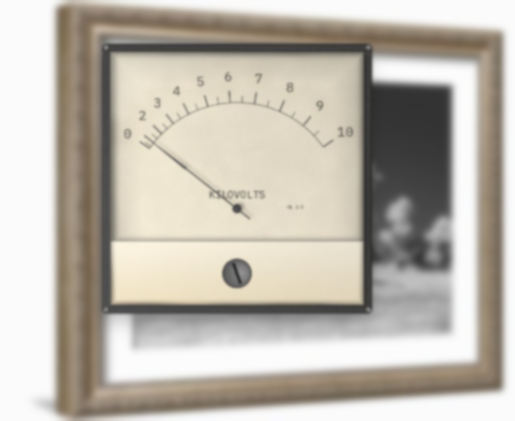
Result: 1 kV
